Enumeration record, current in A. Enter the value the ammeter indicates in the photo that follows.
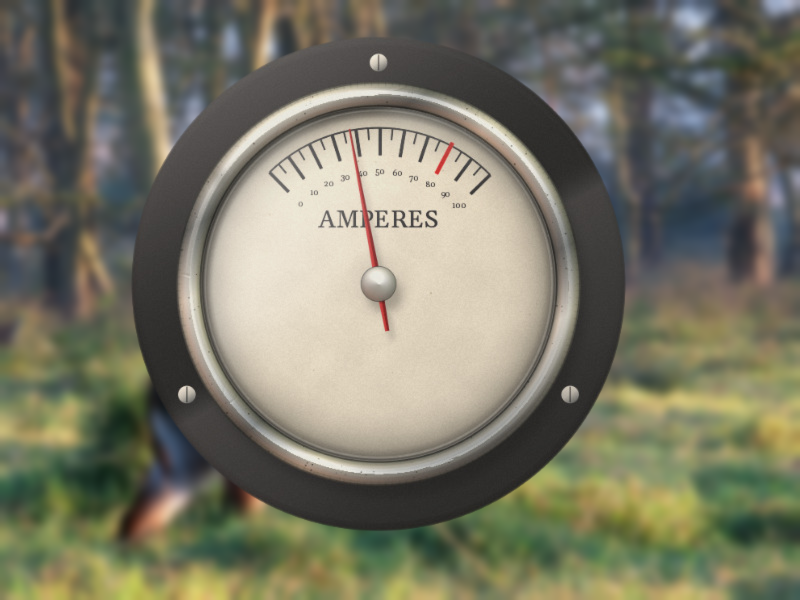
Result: 37.5 A
